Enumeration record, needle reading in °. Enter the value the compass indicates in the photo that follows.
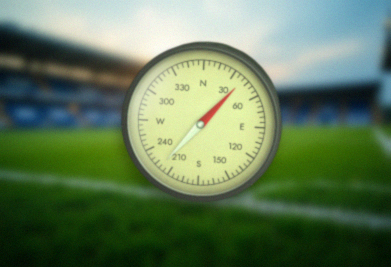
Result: 40 °
